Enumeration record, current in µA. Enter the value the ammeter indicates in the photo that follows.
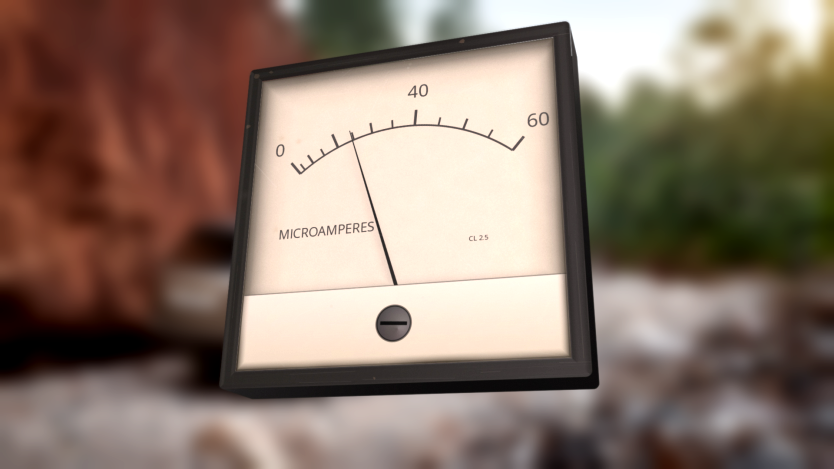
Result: 25 µA
